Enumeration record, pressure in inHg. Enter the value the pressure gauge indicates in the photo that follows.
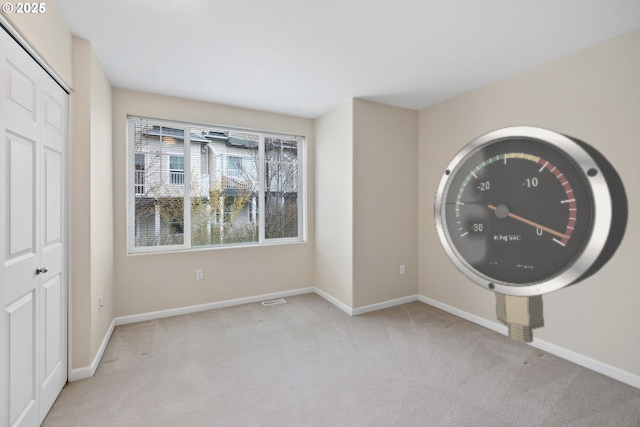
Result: -1 inHg
